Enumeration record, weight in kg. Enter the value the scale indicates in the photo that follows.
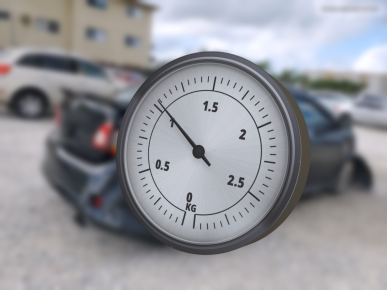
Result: 1.05 kg
